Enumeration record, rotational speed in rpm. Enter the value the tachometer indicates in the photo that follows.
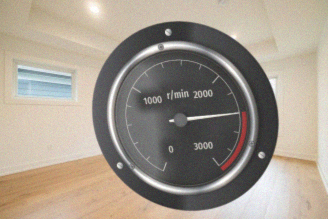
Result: 2400 rpm
